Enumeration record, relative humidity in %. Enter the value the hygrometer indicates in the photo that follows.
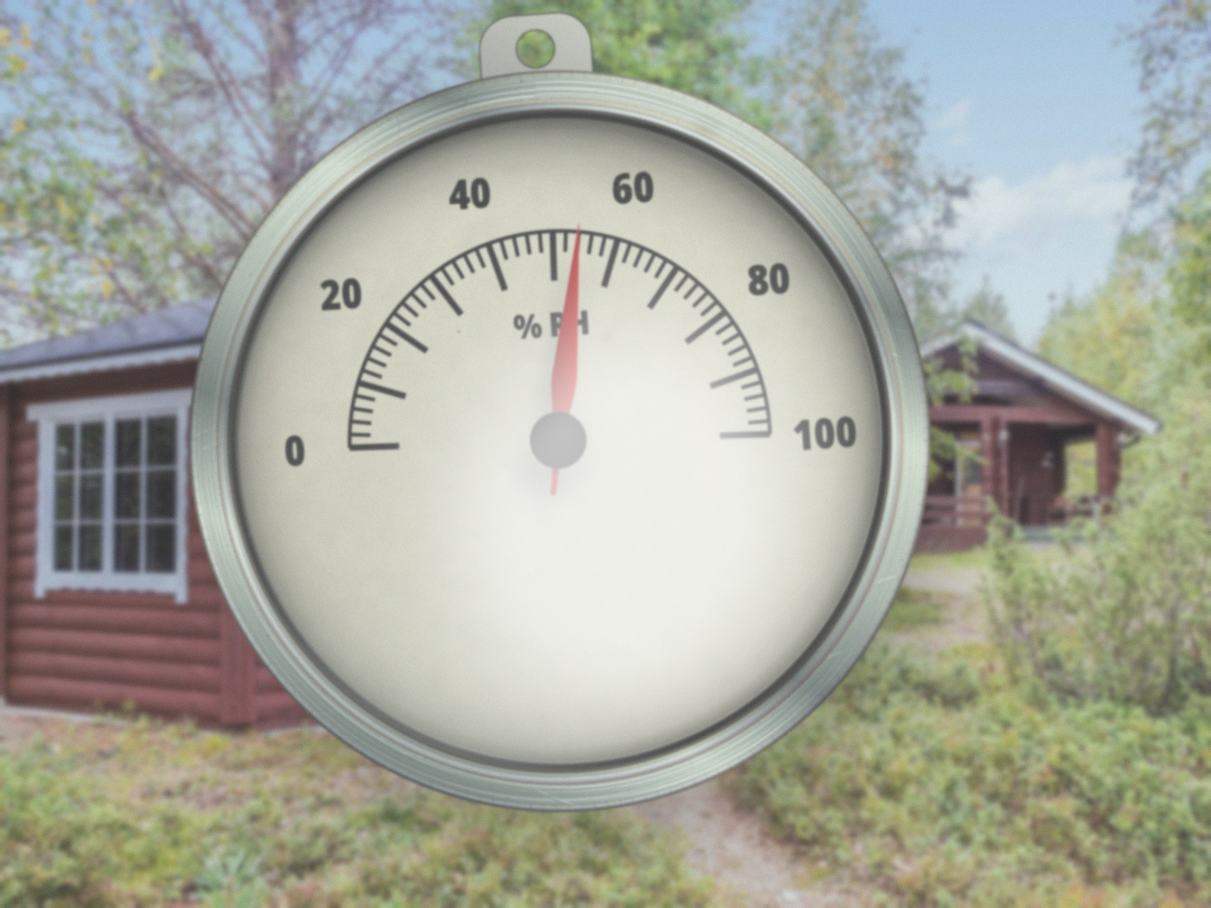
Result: 54 %
